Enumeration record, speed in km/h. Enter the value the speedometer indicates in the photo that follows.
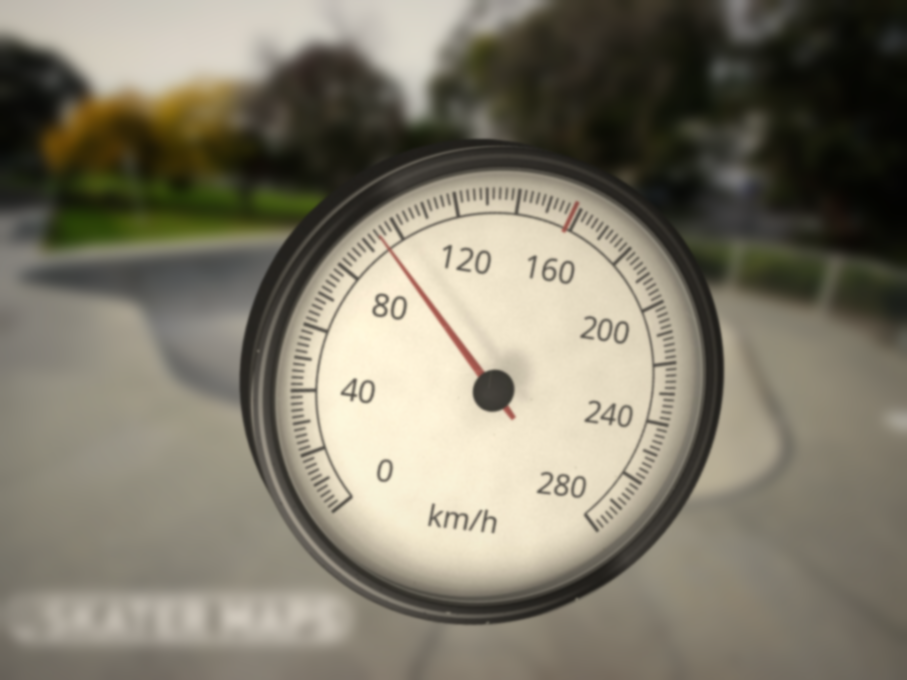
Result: 94 km/h
